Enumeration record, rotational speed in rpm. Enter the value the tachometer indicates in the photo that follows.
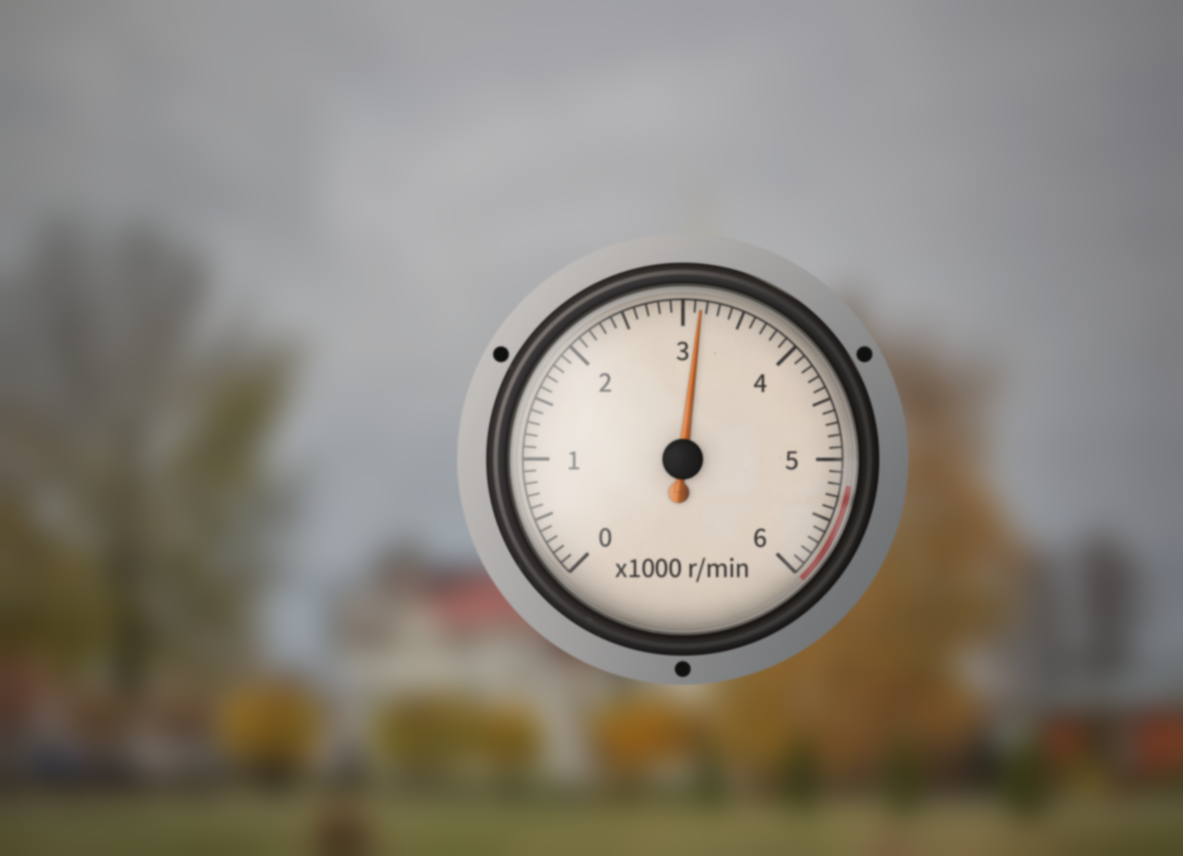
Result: 3150 rpm
